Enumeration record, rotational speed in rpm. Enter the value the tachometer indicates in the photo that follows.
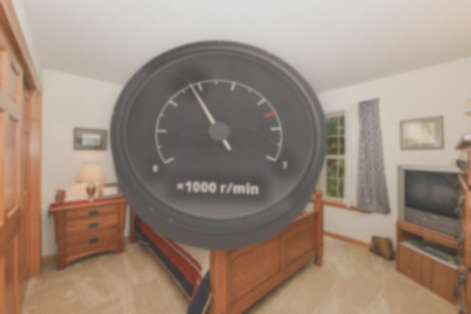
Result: 2750 rpm
